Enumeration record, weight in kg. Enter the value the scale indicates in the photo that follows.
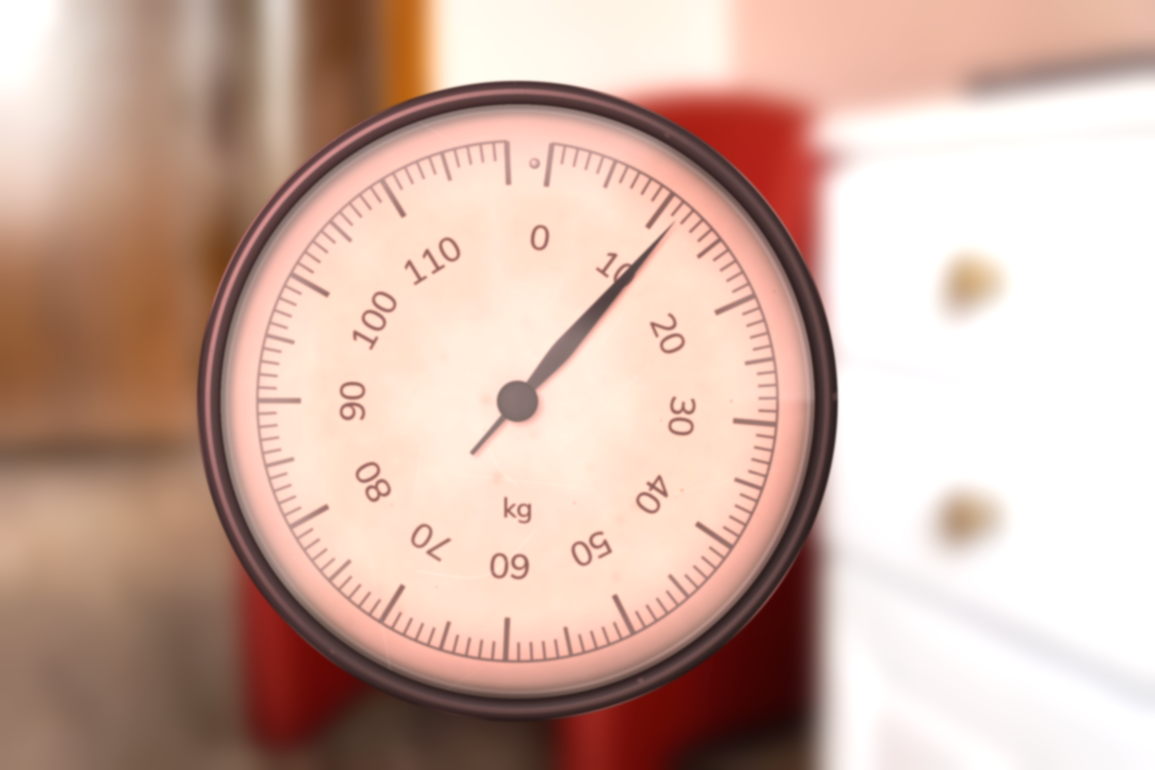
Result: 11.5 kg
